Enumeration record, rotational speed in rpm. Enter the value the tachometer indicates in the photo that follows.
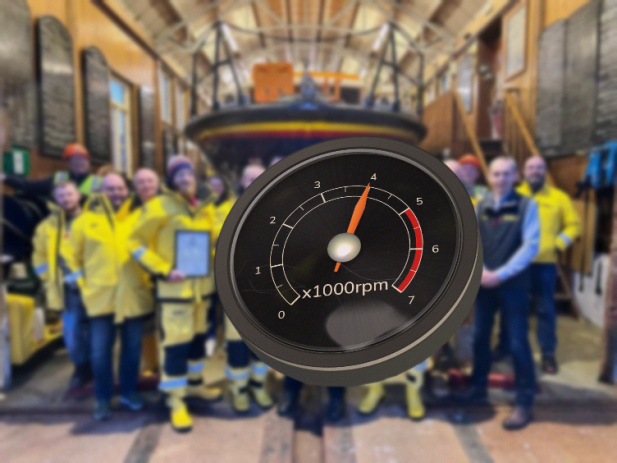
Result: 4000 rpm
